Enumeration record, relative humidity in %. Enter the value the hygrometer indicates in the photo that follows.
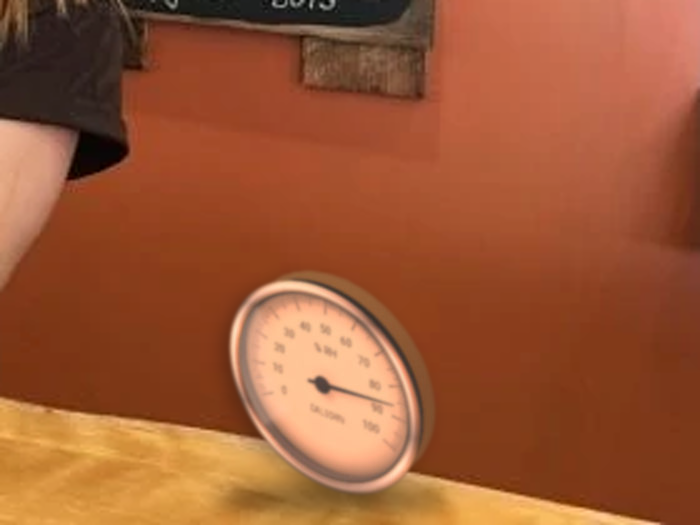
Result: 85 %
